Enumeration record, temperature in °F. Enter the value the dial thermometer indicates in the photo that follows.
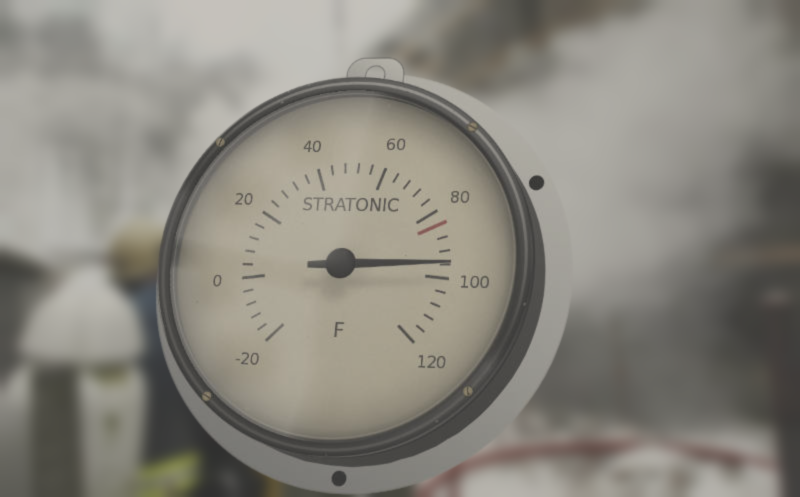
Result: 96 °F
